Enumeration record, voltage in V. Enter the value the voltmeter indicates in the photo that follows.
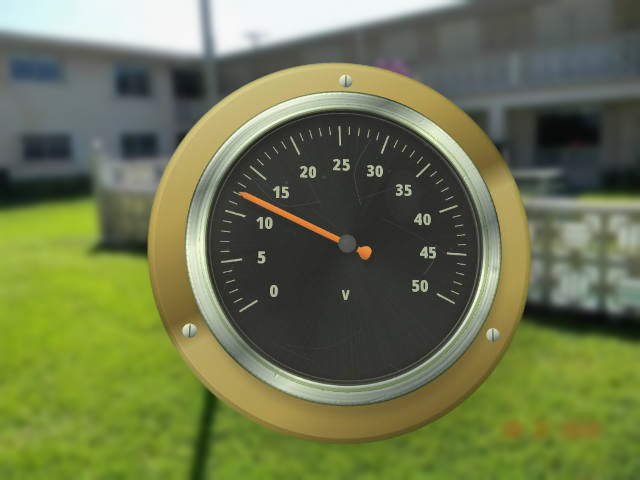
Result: 12 V
